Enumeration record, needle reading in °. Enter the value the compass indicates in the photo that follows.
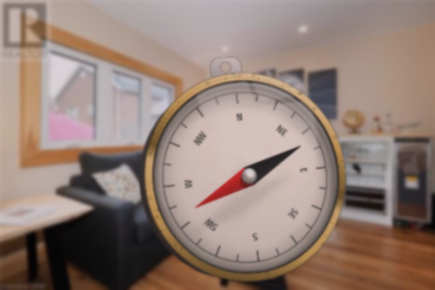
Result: 247.5 °
